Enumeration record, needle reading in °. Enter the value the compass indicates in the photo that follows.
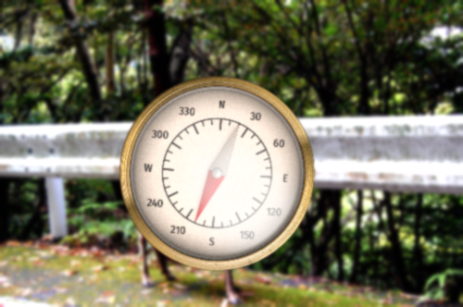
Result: 200 °
